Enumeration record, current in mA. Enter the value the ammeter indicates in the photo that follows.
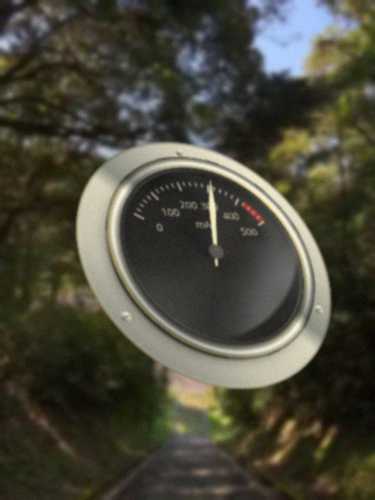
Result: 300 mA
